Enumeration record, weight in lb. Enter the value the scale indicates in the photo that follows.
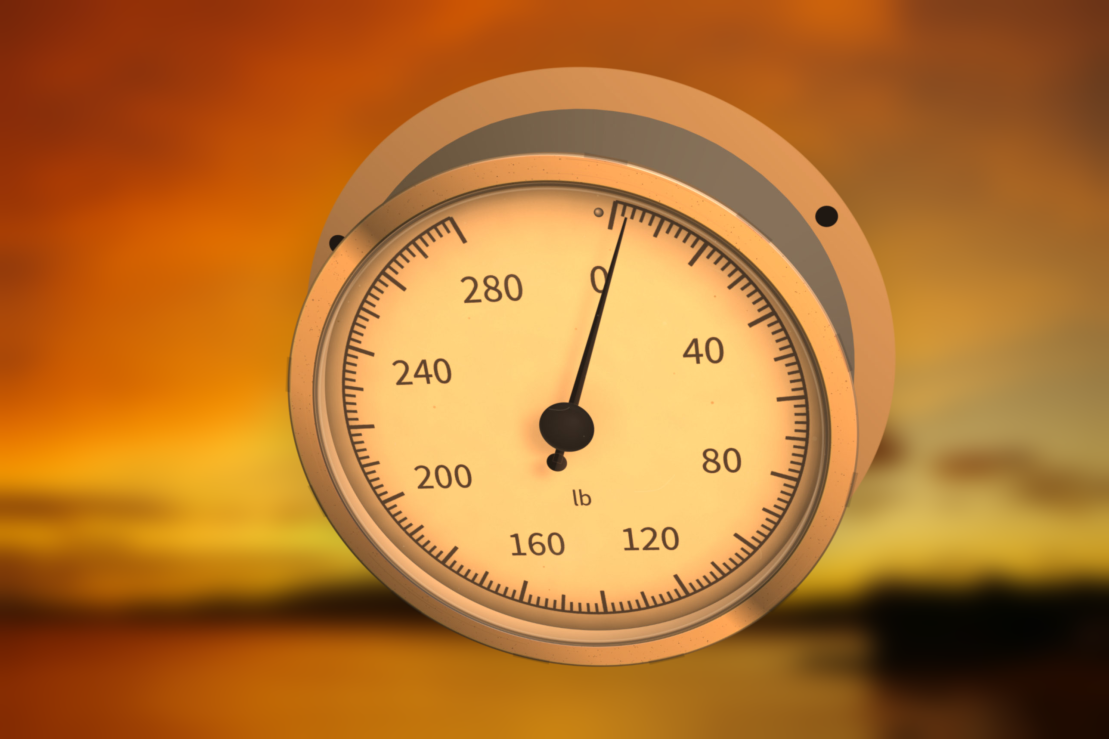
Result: 3 lb
